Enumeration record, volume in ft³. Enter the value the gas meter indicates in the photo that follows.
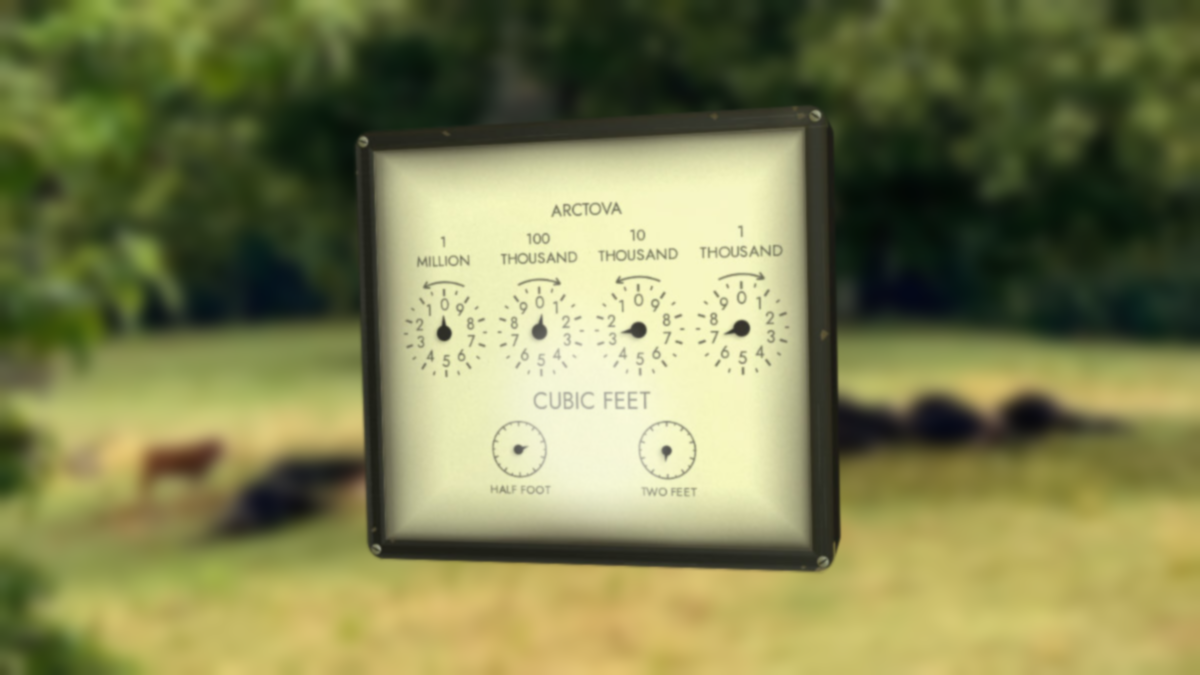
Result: 2700 ft³
